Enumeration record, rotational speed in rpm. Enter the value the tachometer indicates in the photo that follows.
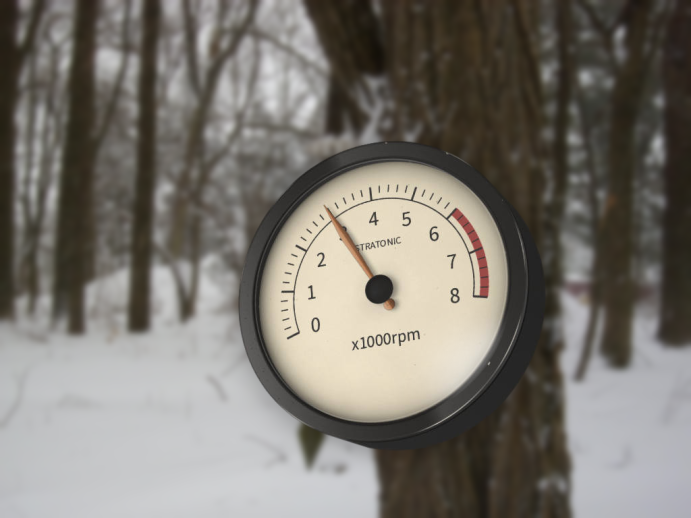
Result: 3000 rpm
